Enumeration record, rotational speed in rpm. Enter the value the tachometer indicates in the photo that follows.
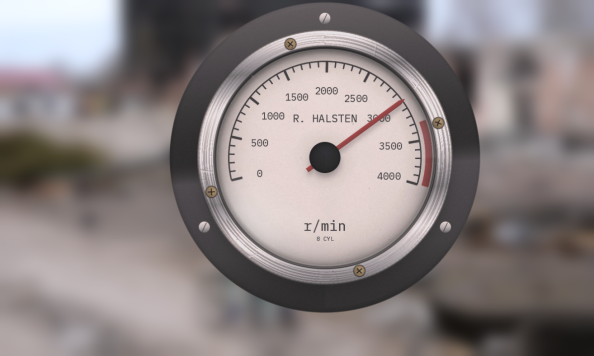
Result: 3000 rpm
